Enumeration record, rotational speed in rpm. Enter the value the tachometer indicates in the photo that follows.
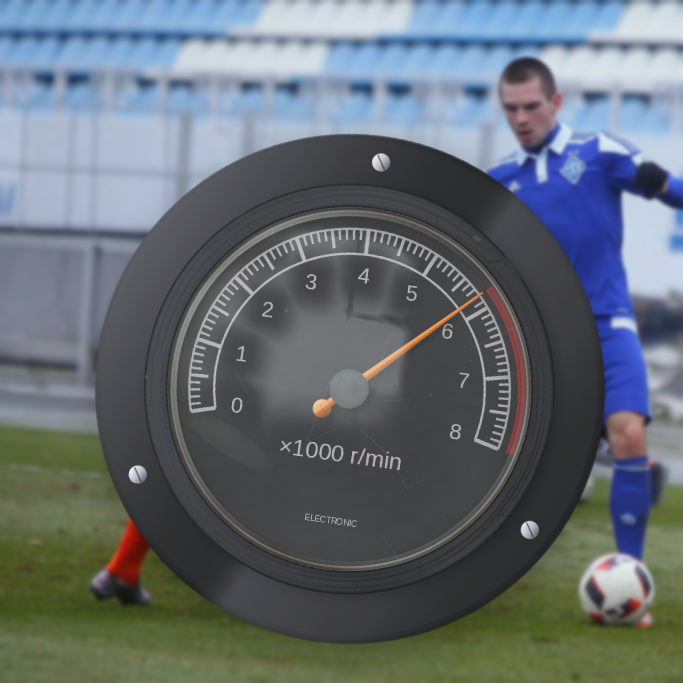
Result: 5800 rpm
